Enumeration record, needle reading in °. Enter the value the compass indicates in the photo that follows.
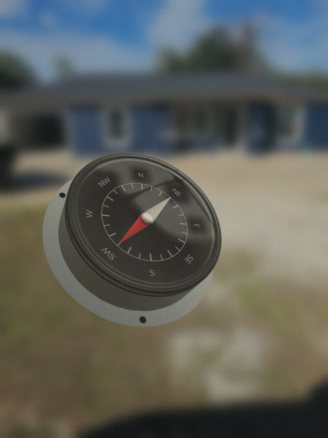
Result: 225 °
